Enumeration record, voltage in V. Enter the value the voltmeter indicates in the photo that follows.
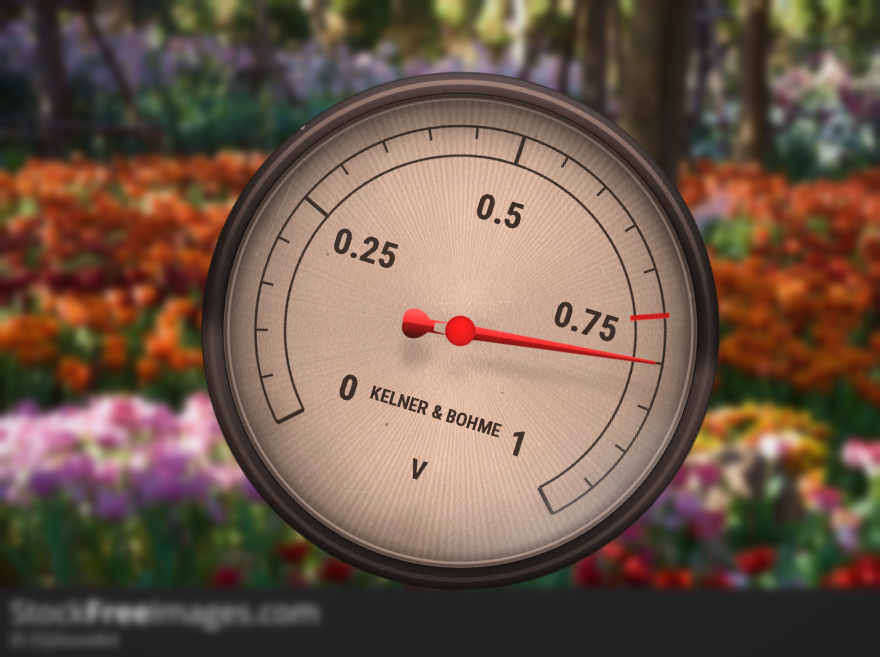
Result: 0.8 V
